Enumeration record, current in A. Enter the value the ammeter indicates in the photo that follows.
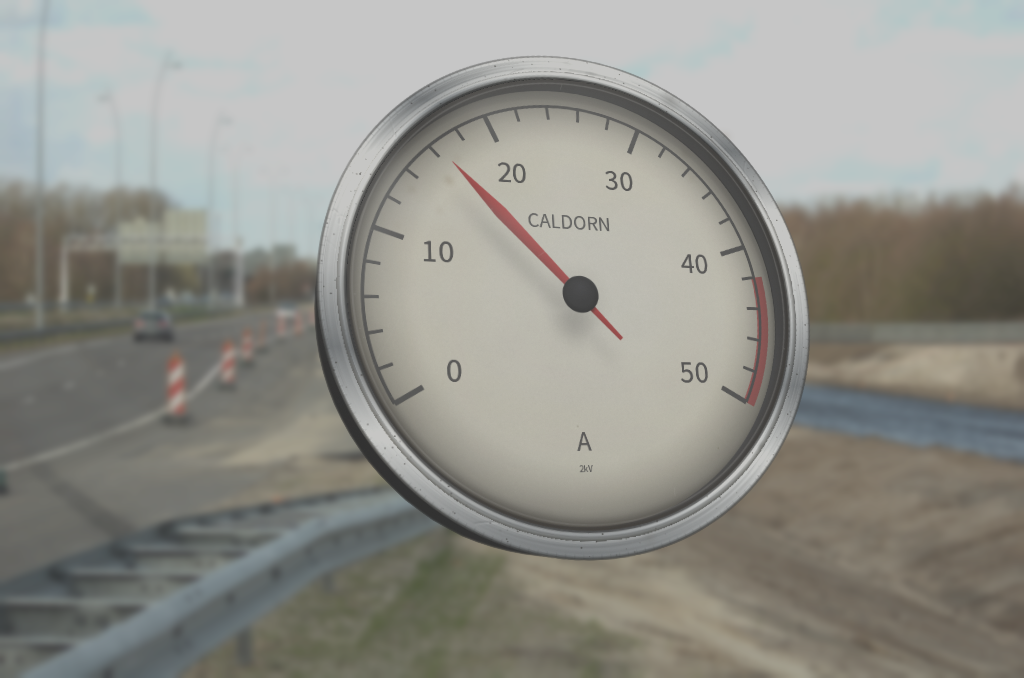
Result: 16 A
